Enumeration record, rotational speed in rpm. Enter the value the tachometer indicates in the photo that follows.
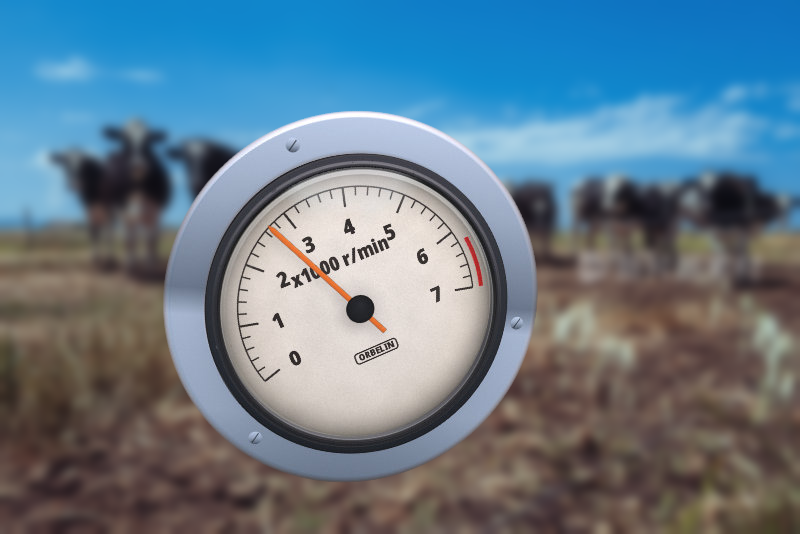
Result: 2700 rpm
